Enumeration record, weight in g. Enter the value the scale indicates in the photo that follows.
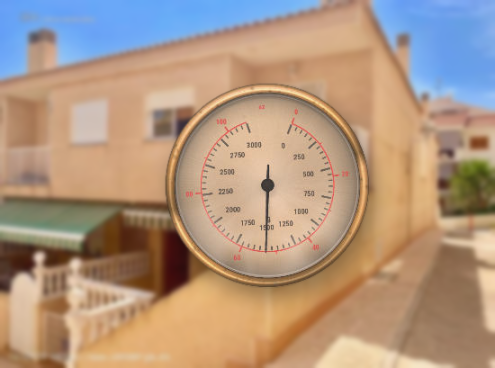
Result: 1500 g
